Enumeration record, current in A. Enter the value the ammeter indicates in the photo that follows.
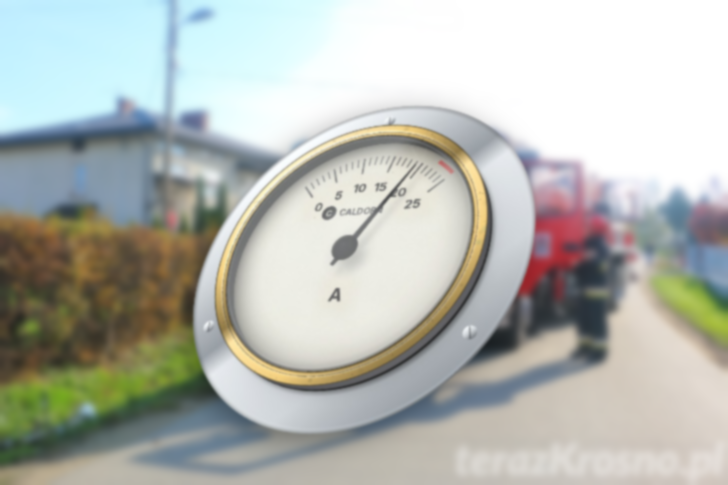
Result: 20 A
